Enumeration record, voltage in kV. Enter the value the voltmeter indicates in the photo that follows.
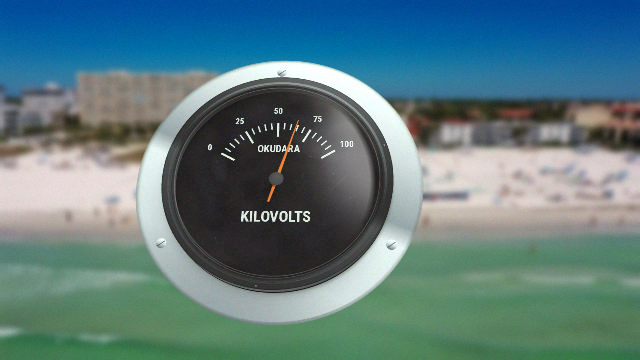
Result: 65 kV
